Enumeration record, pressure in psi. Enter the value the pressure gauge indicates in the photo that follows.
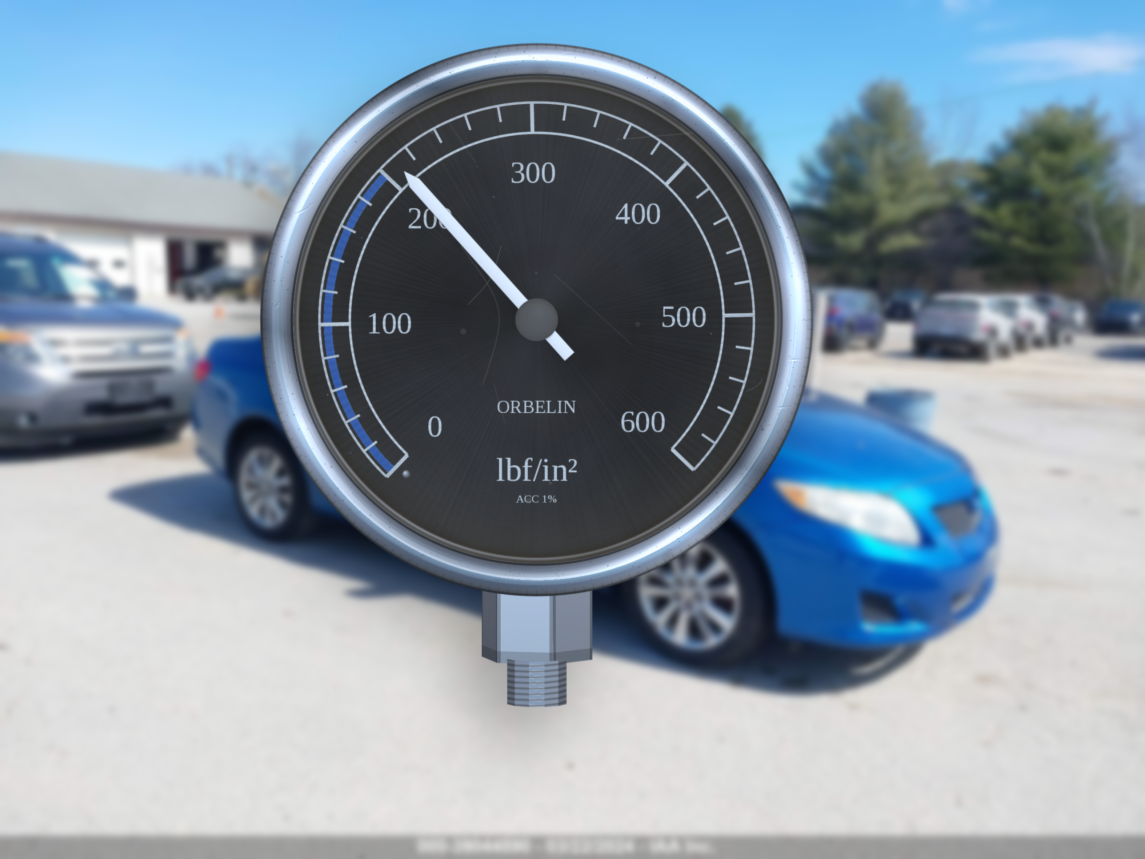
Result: 210 psi
